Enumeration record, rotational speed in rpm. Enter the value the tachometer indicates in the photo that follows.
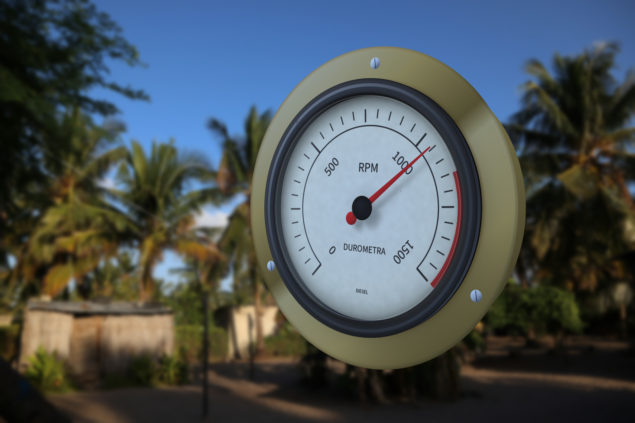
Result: 1050 rpm
